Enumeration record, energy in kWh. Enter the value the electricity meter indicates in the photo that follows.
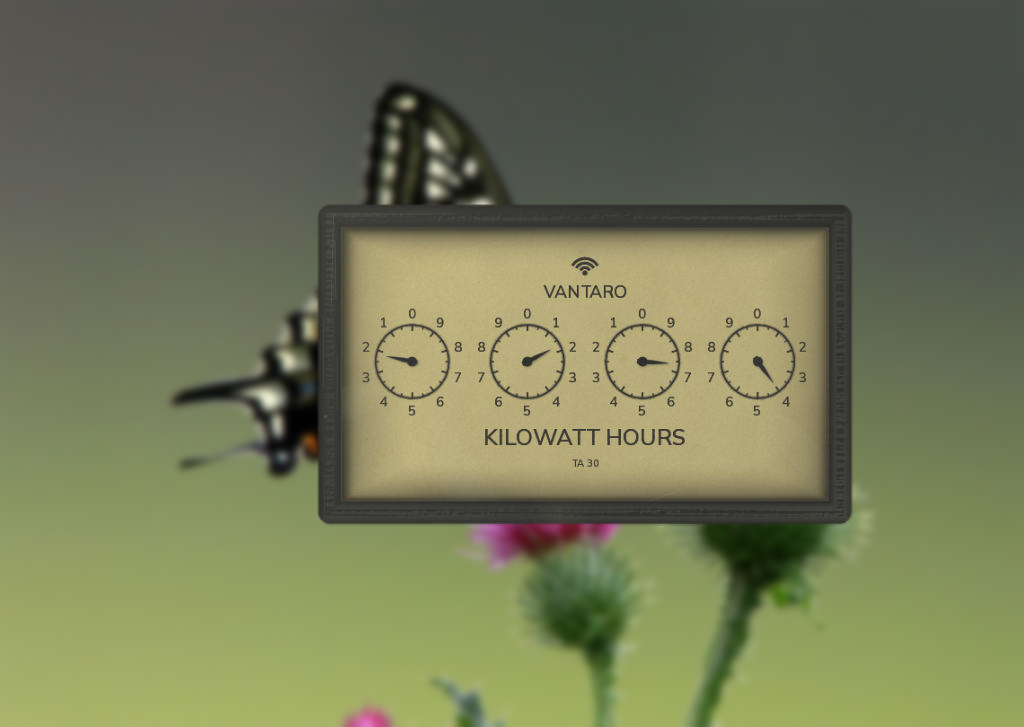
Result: 2174 kWh
